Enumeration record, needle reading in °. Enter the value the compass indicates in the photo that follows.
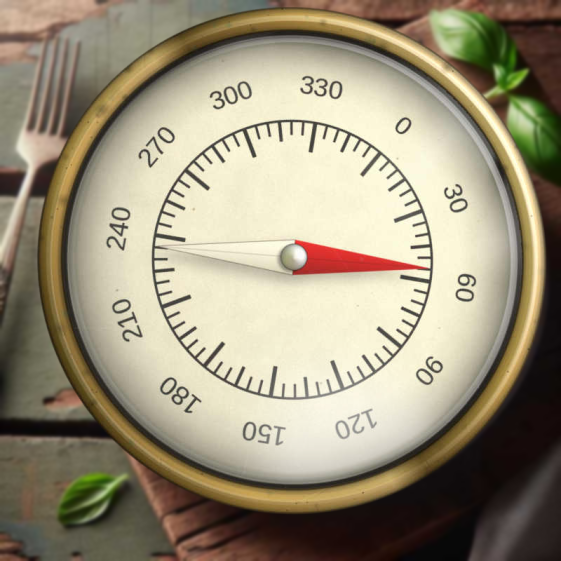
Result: 55 °
